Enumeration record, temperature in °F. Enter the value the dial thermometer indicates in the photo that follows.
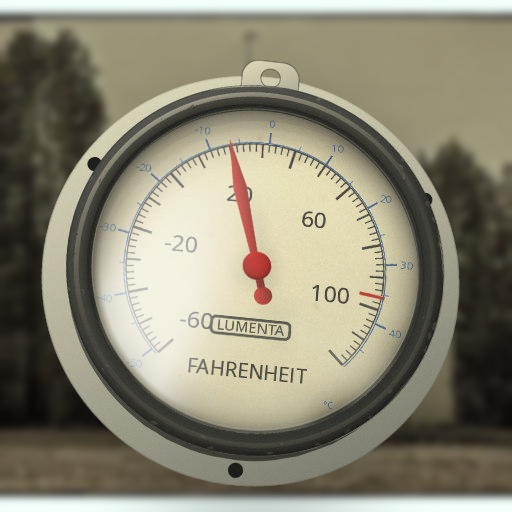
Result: 20 °F
